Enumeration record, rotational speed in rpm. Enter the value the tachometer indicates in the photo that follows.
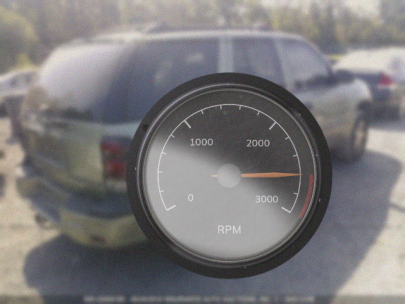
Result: 2600 rpm
